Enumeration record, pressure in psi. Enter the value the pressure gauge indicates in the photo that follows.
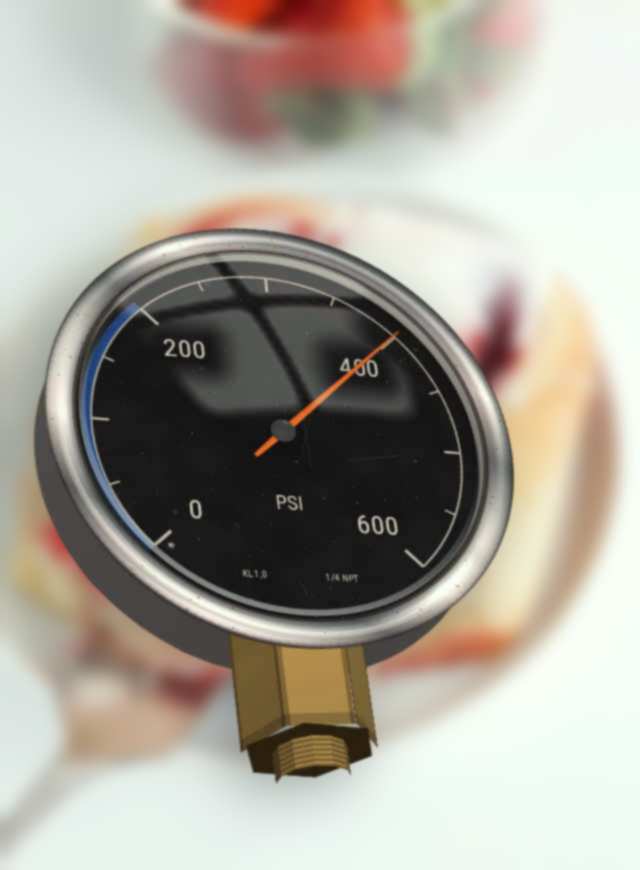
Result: 400 psi
